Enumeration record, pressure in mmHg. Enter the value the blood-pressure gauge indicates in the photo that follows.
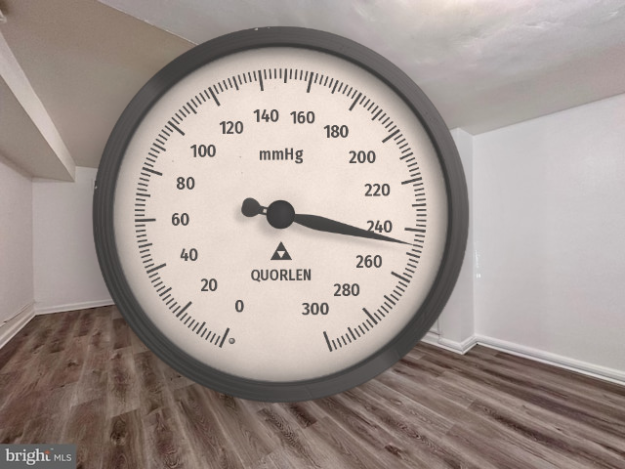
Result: 246 mmHg
